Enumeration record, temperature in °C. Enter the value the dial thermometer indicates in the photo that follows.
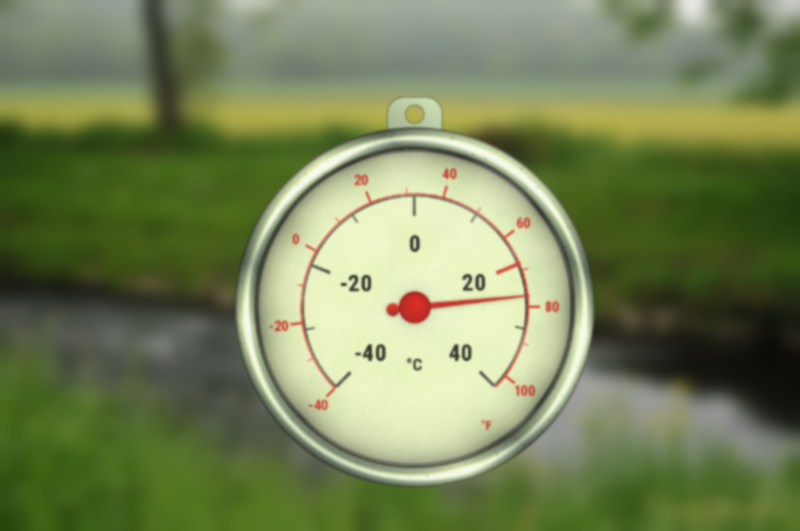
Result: 25 °C
